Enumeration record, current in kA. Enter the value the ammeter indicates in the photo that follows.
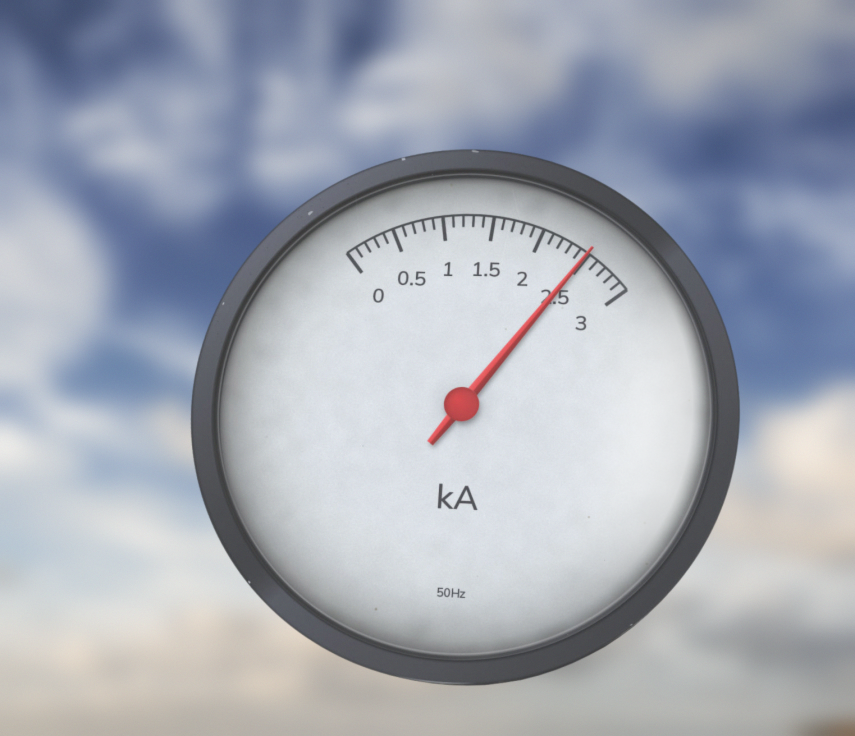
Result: 2.5 kA
